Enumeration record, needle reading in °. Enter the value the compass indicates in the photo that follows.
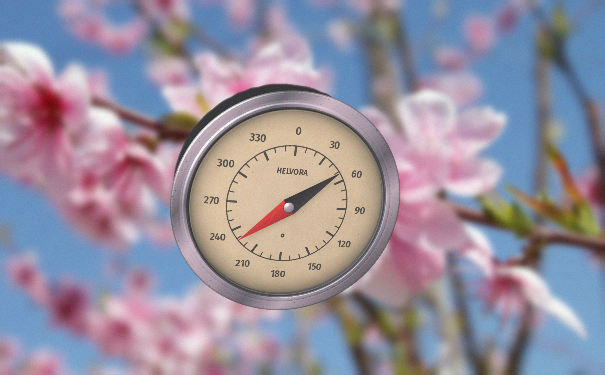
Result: 230 °
